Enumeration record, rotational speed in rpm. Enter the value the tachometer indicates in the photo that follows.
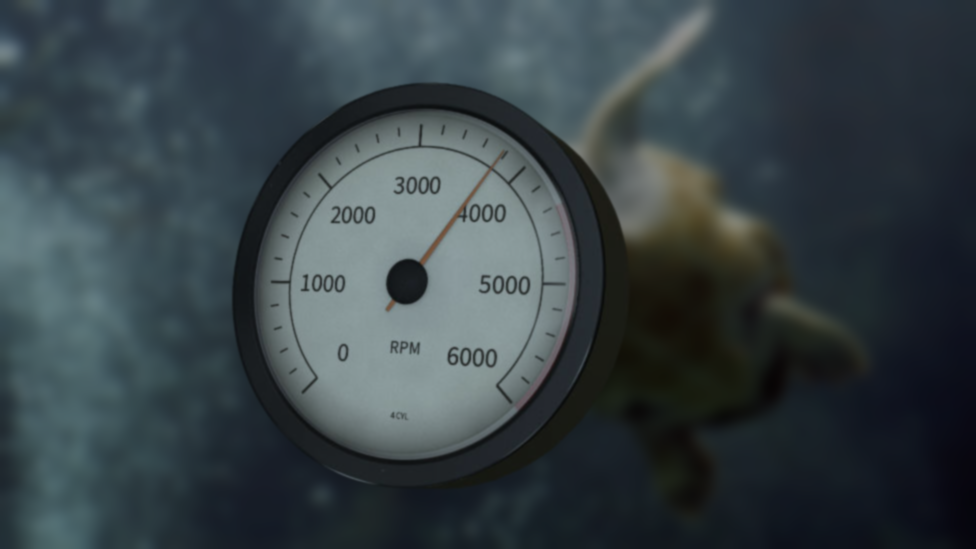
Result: 3800 rpm
